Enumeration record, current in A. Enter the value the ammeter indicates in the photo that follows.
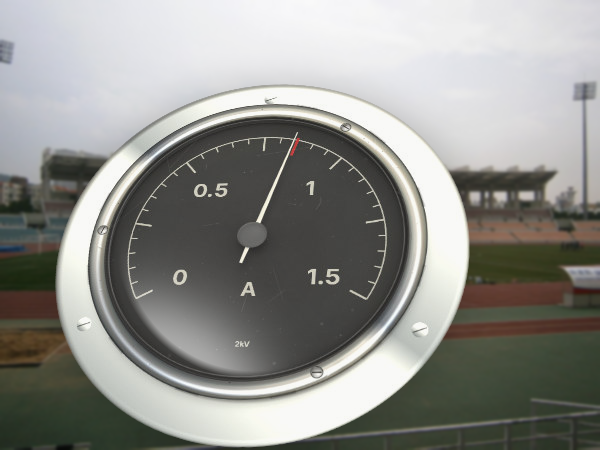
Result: 0.85 A
